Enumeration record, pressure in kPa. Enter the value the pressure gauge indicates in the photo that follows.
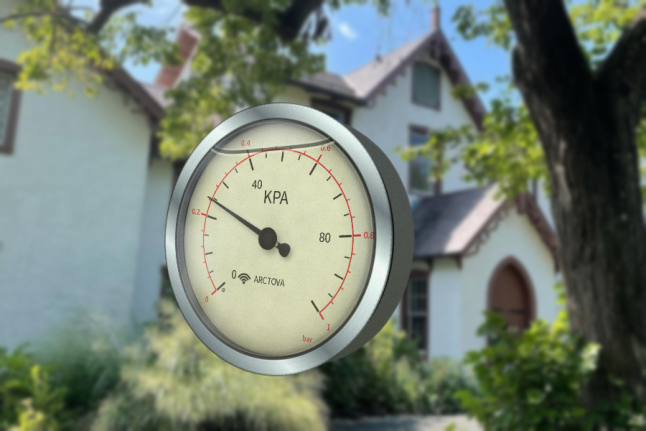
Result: 25 kPa
